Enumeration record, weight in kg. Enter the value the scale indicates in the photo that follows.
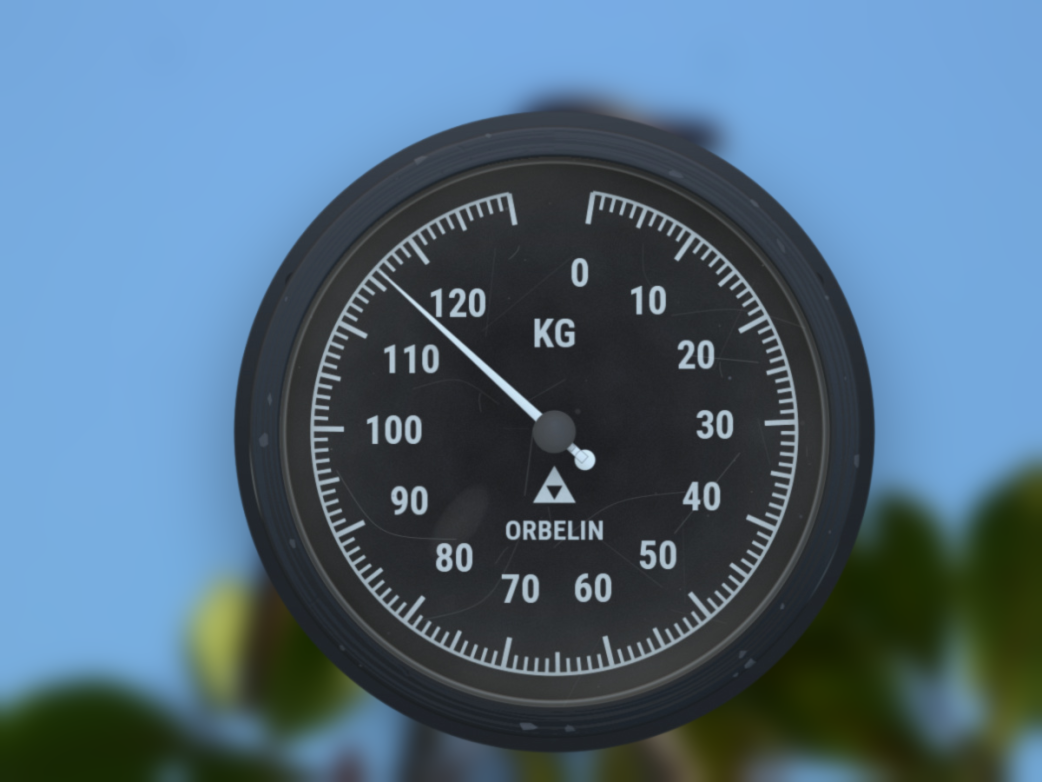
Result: 116 kg
